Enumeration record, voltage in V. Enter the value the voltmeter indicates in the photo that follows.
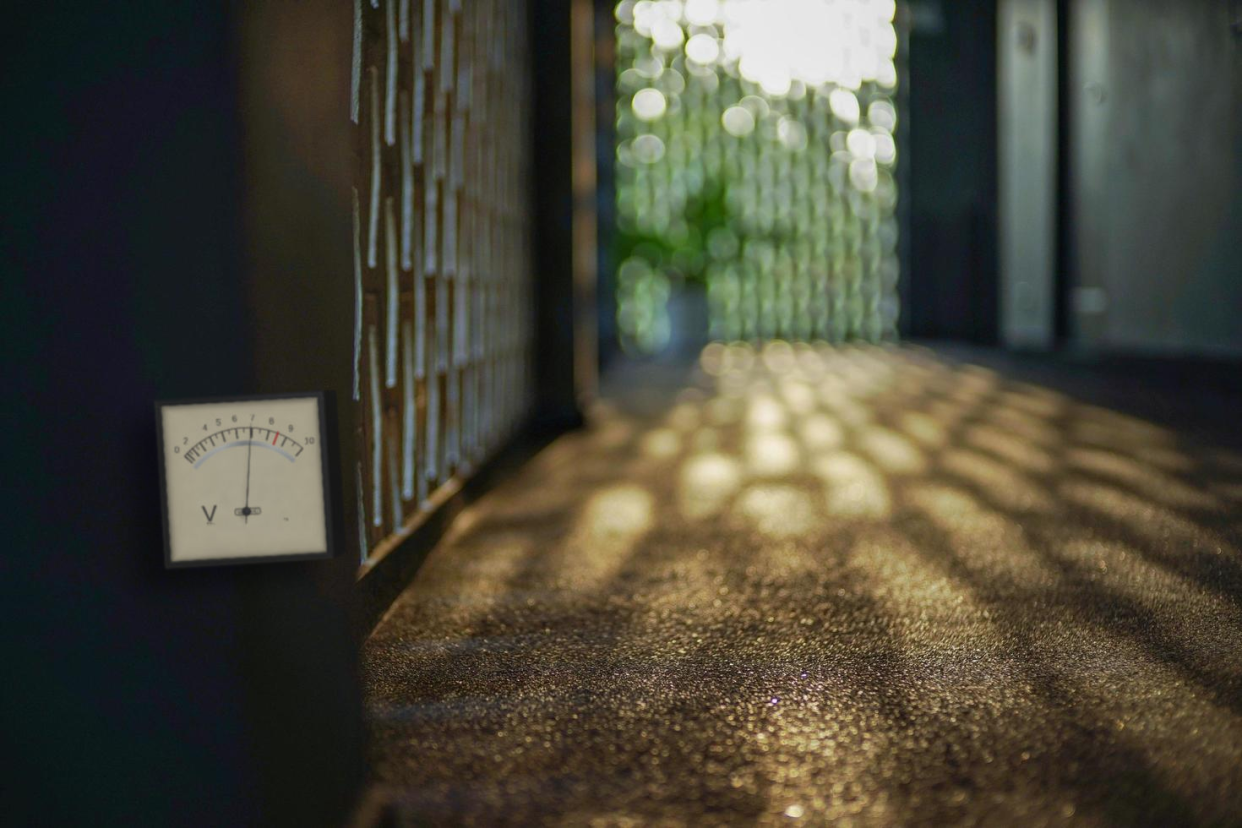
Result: 7 V
